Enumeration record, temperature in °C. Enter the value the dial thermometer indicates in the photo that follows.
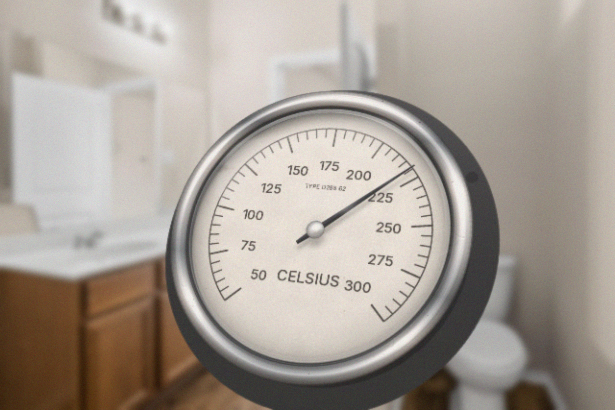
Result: 220 °C
